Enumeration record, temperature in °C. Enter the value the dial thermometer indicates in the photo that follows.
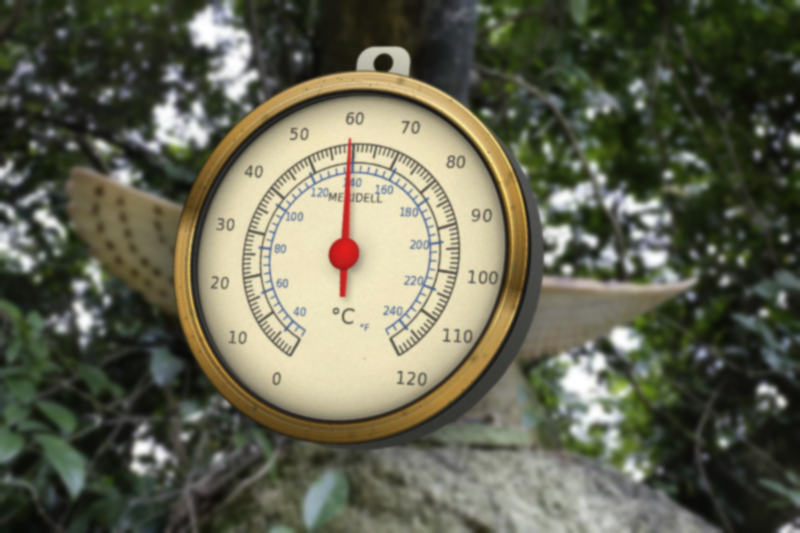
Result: 60 °C
